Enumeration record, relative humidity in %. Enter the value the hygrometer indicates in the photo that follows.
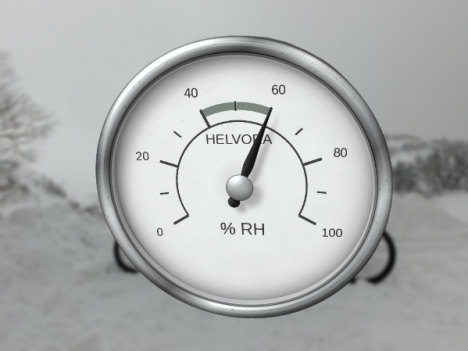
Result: 60 %
